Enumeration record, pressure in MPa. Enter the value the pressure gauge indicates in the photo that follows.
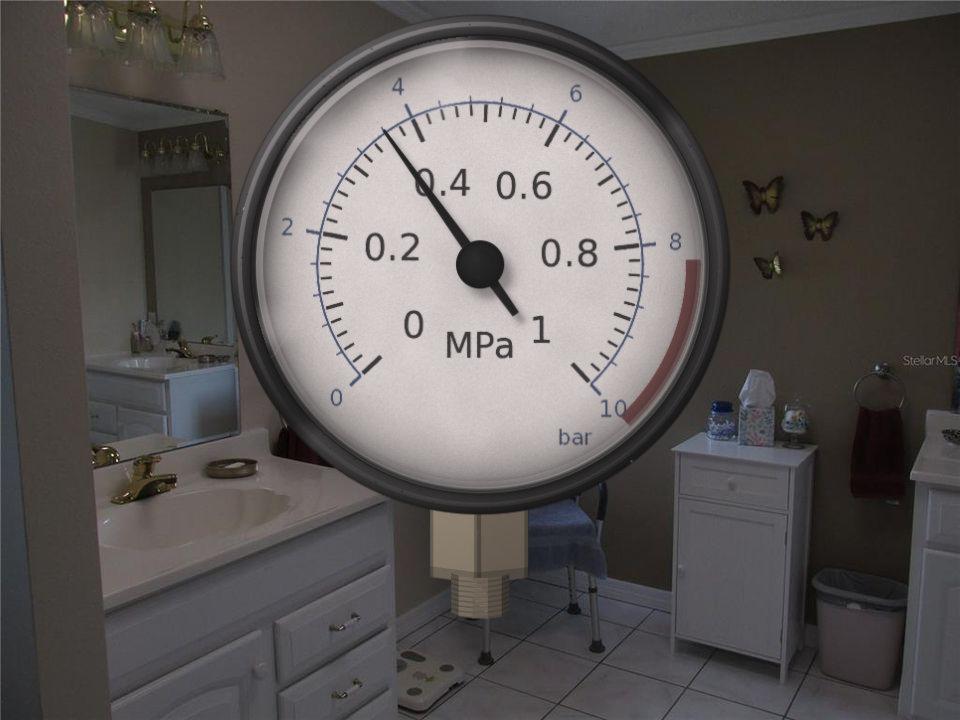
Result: 0.36 MPa
